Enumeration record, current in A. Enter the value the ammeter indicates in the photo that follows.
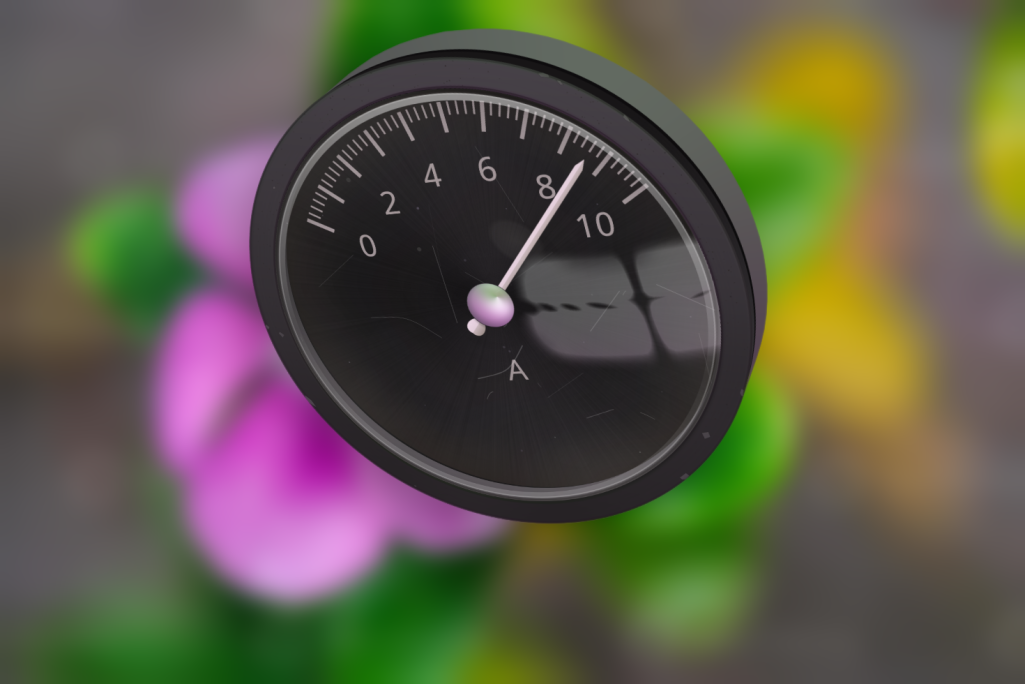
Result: 8.6 A
